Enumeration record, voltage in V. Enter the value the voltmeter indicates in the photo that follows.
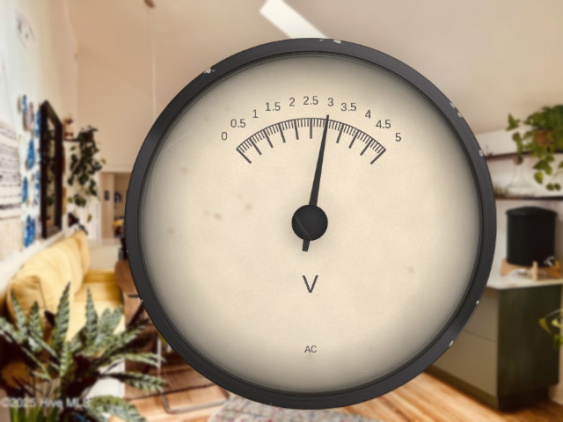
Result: 3 V
